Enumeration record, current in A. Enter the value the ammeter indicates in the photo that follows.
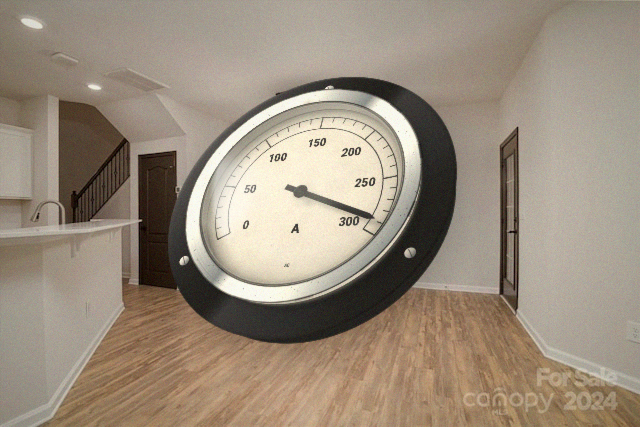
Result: 290 A
